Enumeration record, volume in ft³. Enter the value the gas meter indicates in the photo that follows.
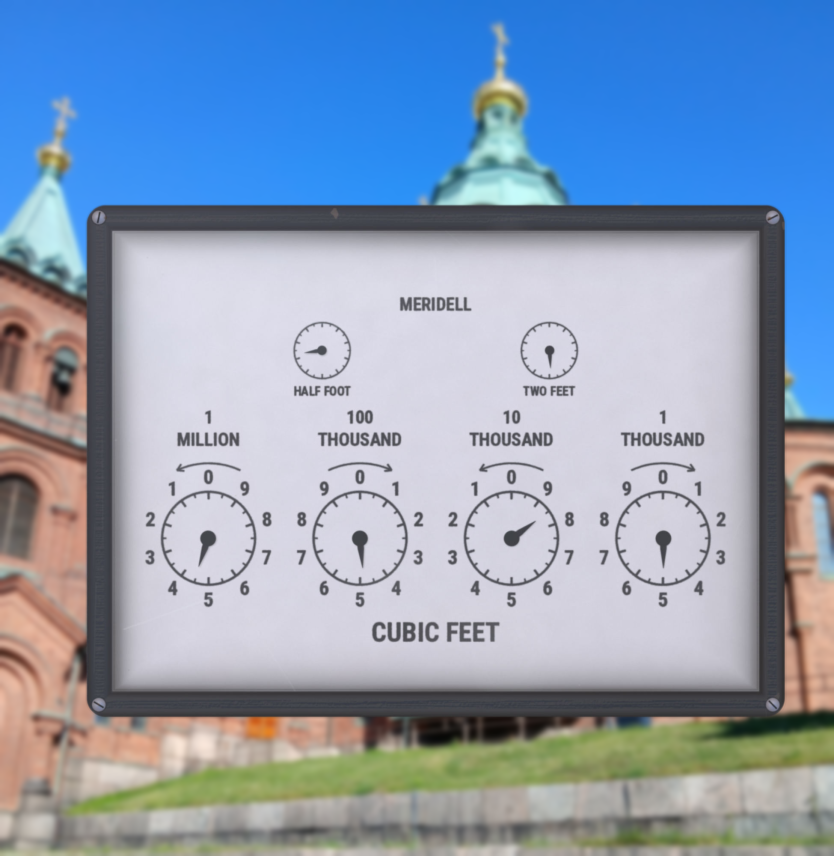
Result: 448500 ft³
